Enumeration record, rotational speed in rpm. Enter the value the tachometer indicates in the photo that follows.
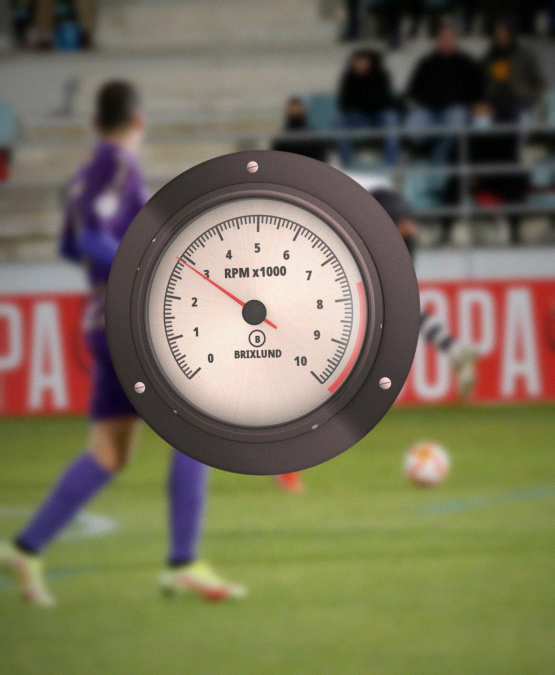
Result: 2900 rpm
